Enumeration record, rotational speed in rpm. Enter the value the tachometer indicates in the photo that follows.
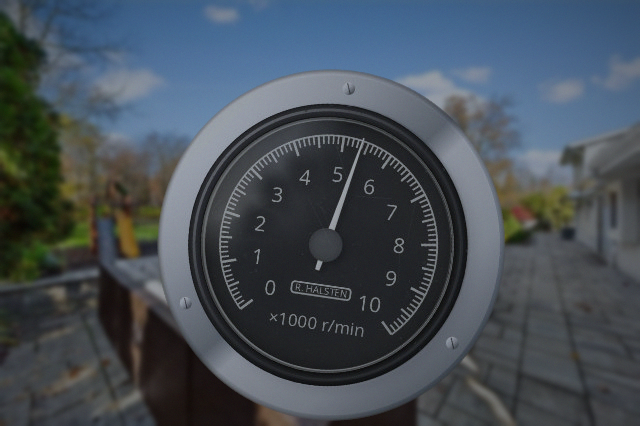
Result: 5400 rpm
